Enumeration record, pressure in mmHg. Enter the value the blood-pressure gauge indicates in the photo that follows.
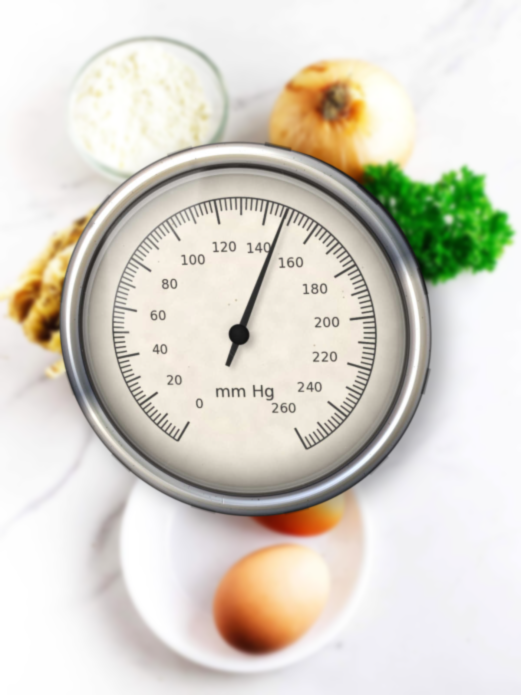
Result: 148 mmHg
